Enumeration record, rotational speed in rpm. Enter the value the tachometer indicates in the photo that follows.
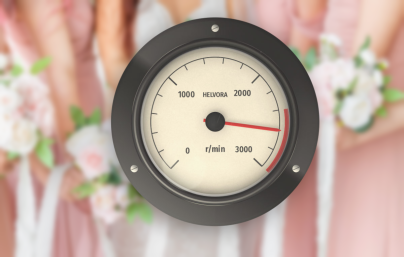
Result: 2600 rpm
